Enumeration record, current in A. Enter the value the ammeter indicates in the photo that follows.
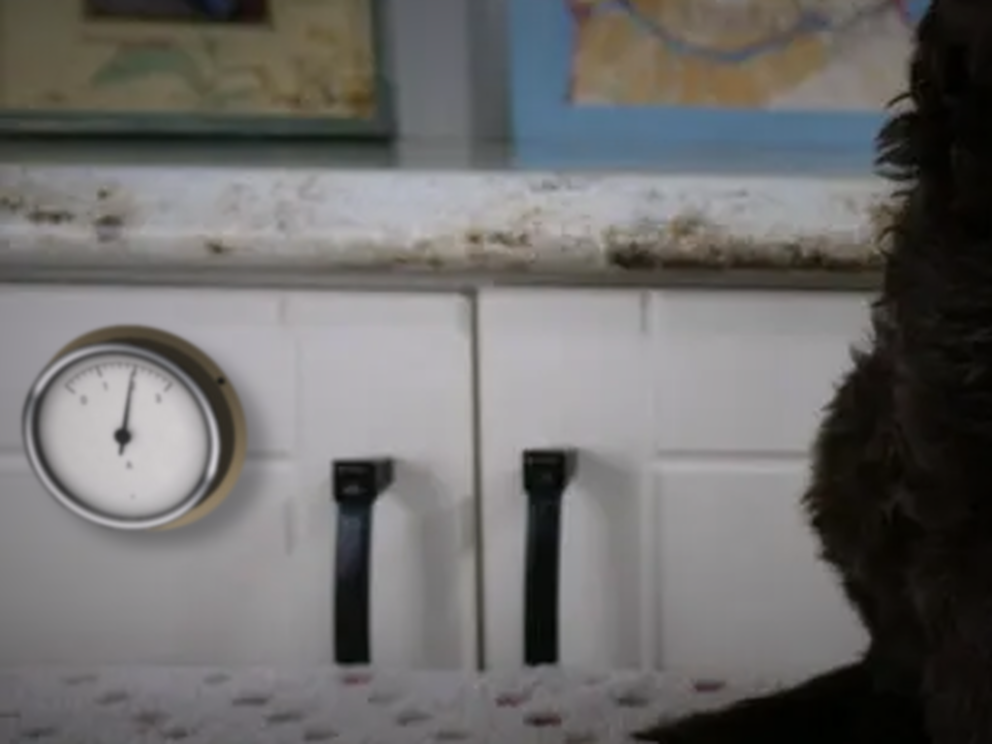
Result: 2 A
